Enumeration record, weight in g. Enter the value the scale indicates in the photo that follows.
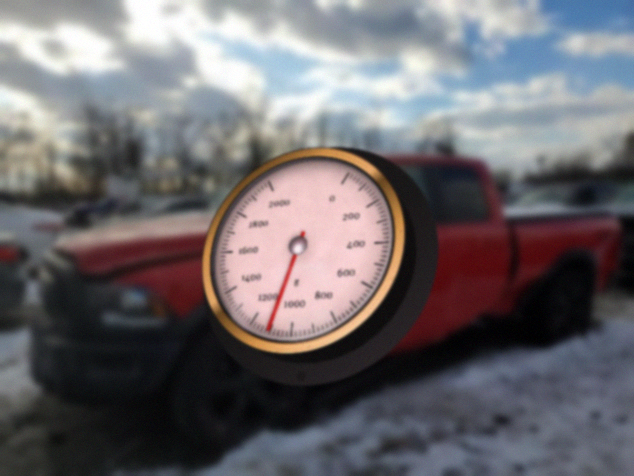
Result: 1100 g
